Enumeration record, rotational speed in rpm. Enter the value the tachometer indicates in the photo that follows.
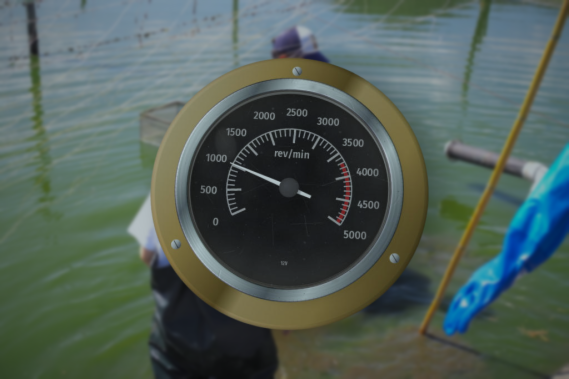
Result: 1000 rpm
